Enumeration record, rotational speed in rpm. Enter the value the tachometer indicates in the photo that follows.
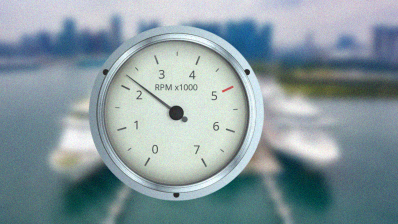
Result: 2250 rpm
